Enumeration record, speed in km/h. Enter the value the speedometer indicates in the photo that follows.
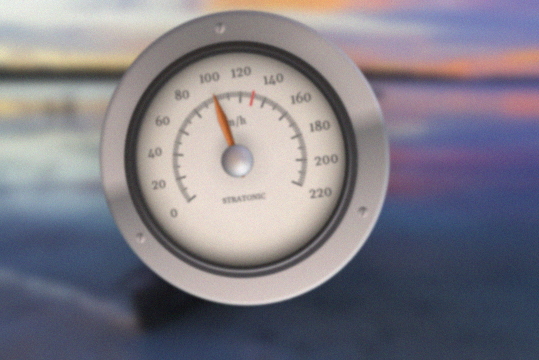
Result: 100 km/h
